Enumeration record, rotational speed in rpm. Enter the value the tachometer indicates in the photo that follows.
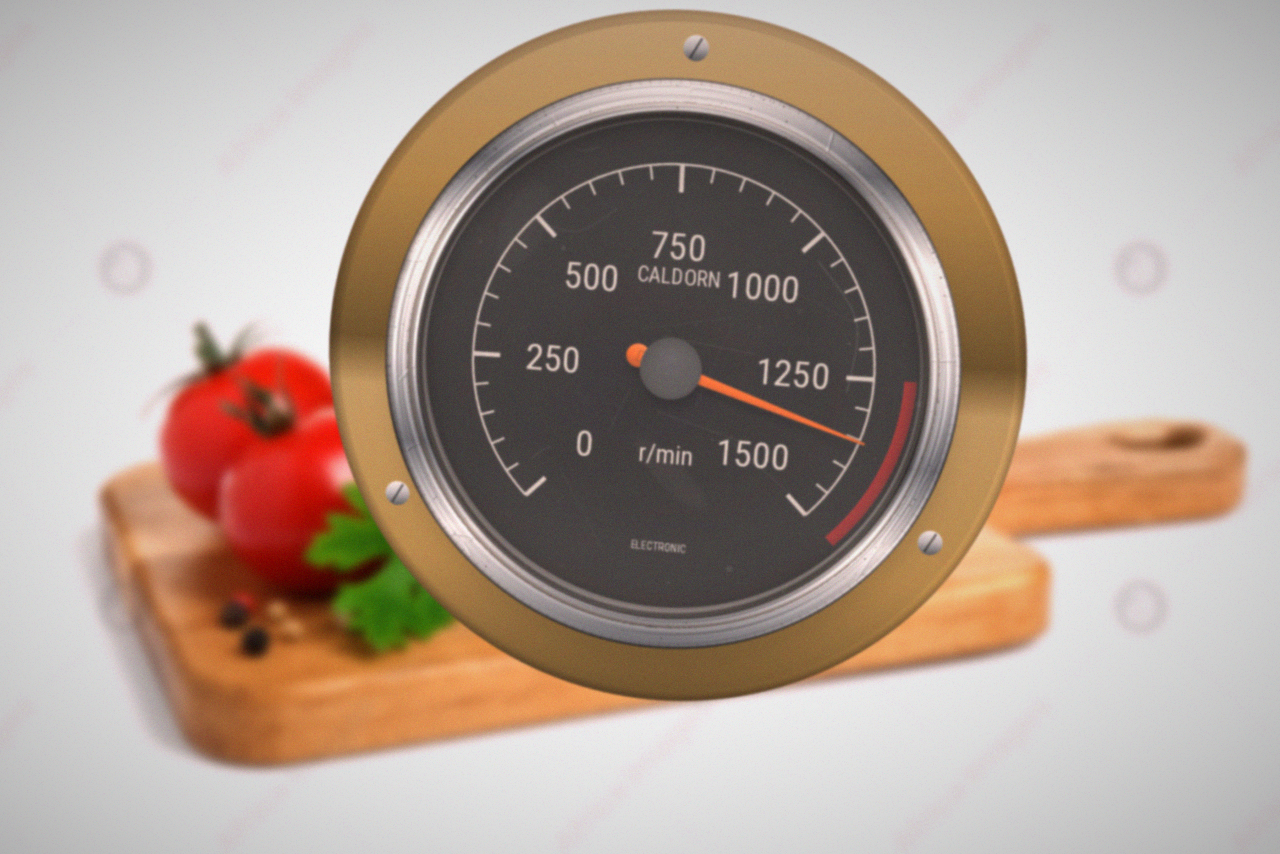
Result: 1350 rpm
